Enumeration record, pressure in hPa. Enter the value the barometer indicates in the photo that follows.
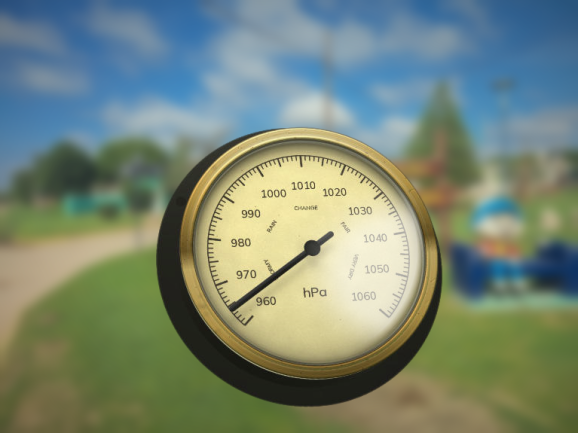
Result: 964 hPa
